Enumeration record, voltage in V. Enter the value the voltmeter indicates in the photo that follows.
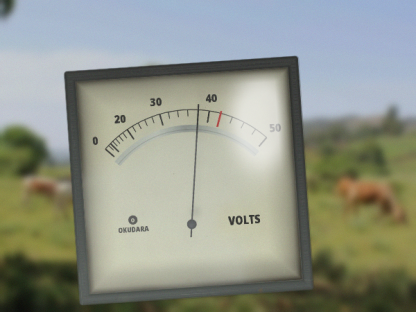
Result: 38 V
